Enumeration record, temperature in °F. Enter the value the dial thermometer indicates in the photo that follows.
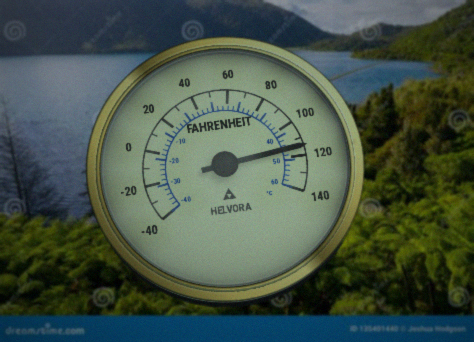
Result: 115 °F
